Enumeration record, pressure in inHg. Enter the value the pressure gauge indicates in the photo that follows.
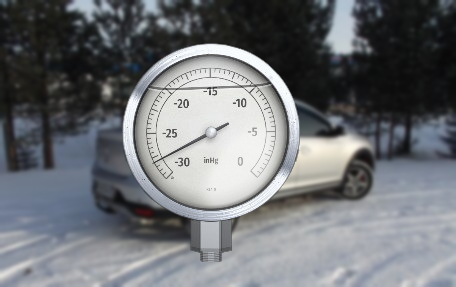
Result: -28 inHg
